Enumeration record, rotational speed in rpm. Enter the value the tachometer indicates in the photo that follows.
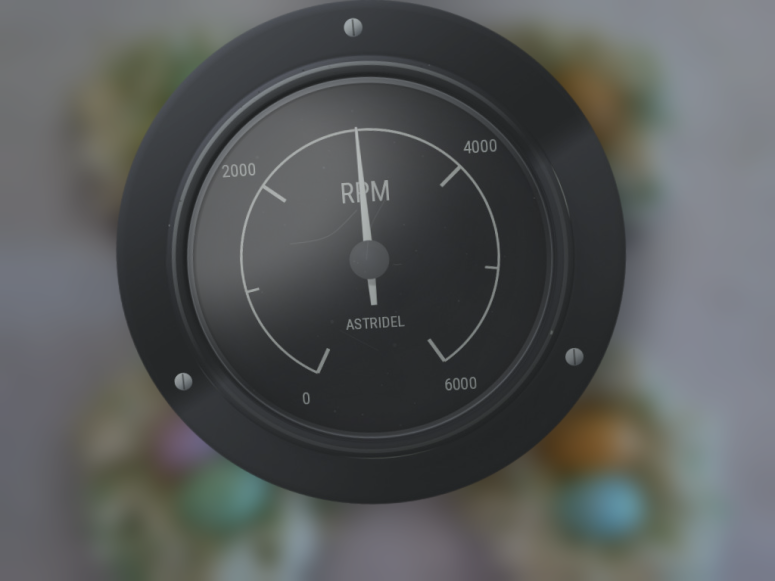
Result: 3000 rpm
